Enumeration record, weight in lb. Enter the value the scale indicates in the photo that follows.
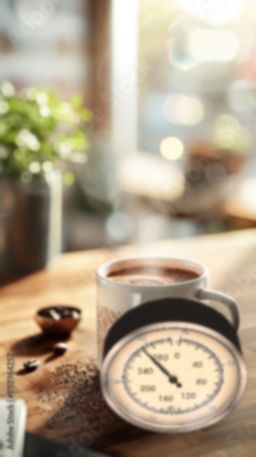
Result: 270 lb
